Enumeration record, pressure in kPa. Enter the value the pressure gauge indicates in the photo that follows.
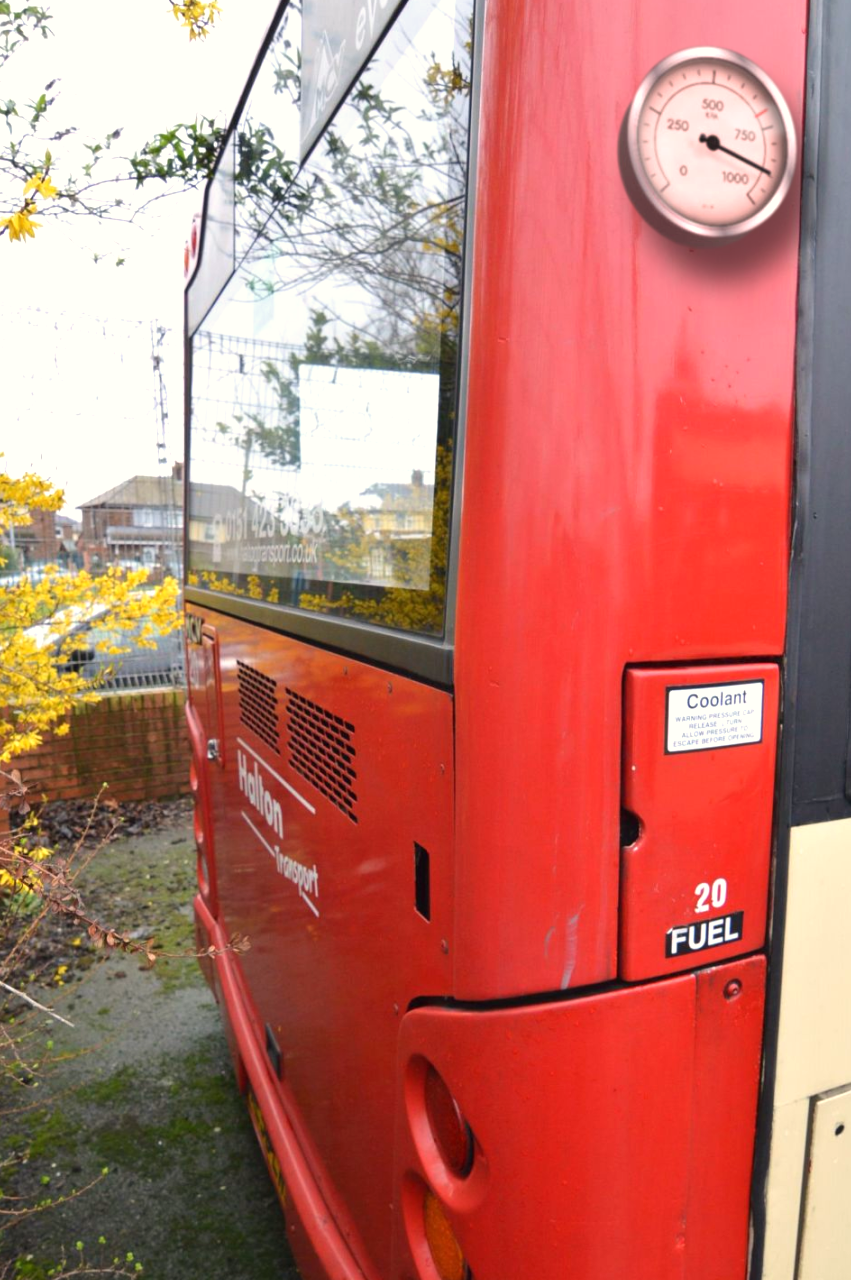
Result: 900 kPa
